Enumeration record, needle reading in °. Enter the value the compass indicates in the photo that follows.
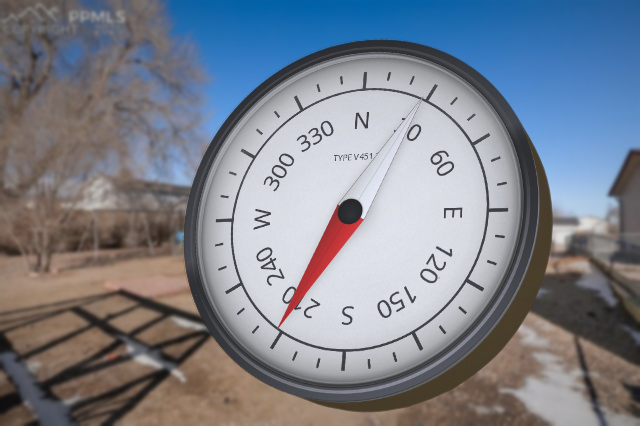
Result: 210 °
